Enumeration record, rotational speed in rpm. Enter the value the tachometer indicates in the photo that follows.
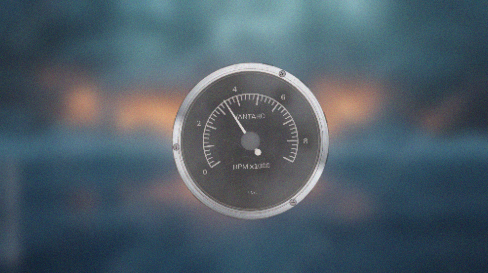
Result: 3400 rpm
